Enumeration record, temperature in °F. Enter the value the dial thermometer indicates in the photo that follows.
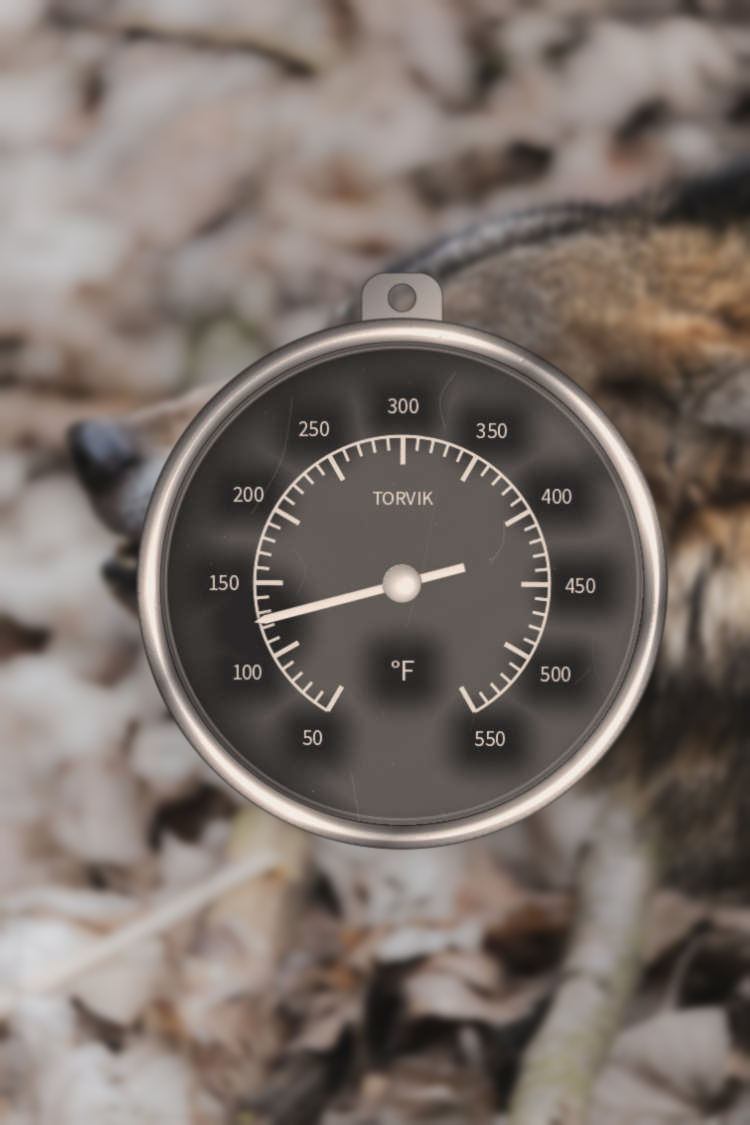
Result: 125 °F
